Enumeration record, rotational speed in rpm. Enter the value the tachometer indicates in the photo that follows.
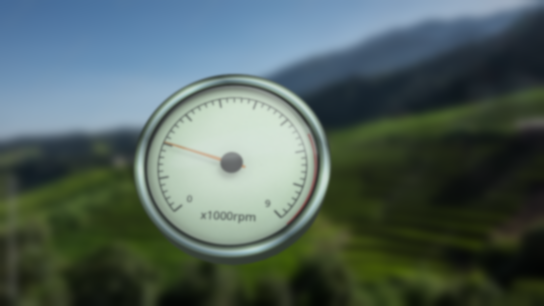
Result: 2000 rpm
